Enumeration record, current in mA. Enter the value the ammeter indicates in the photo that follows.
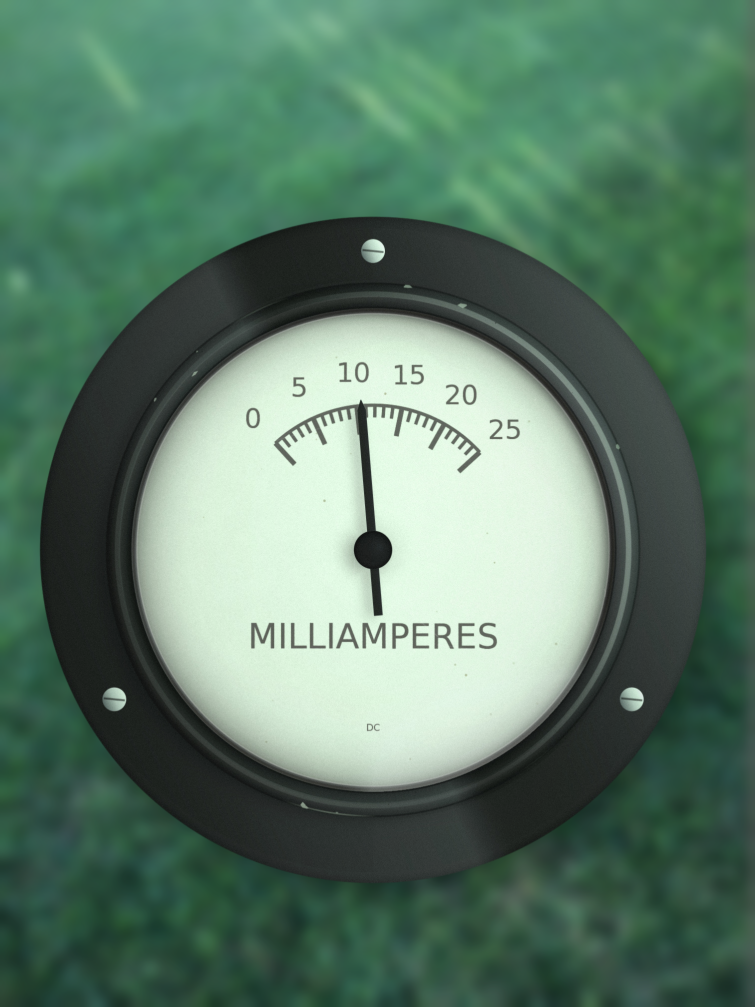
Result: 10.5 mA
